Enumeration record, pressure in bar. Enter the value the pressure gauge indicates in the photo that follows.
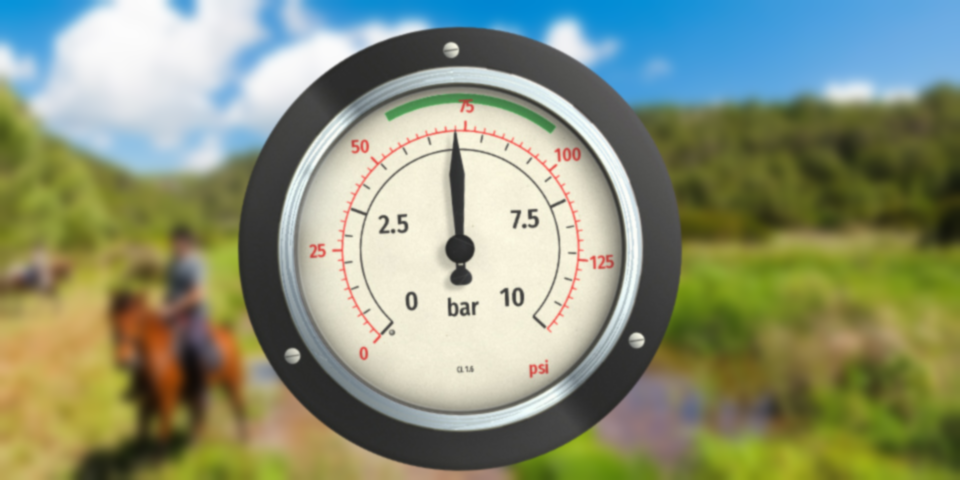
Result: 5 bar
